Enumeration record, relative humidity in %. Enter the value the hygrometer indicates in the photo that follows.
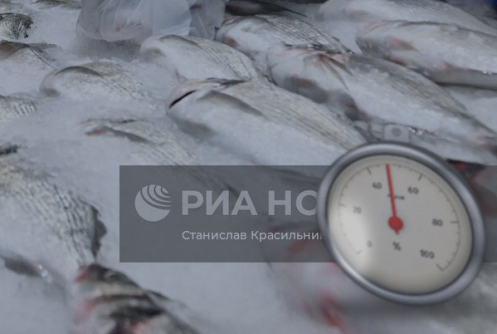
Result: 48 %
